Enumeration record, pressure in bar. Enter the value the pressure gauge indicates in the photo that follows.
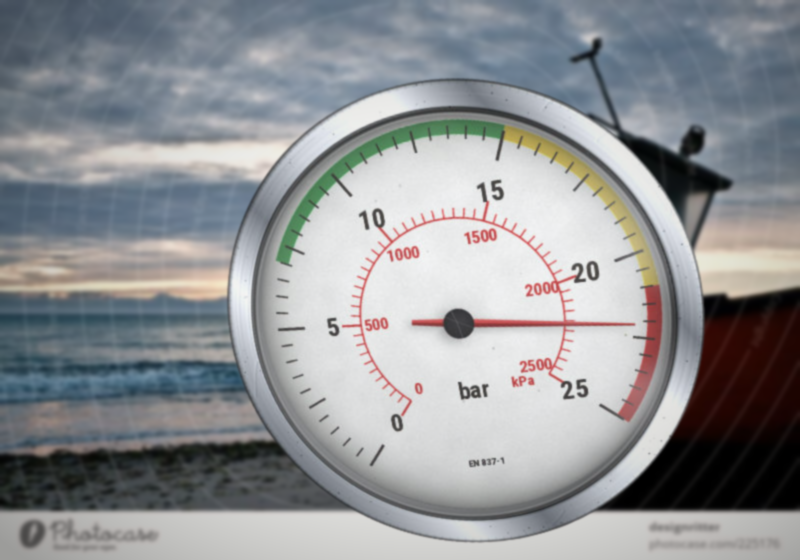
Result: 22 bar
